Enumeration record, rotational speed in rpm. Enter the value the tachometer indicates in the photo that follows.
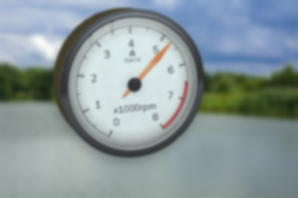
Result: 5250 rpm
